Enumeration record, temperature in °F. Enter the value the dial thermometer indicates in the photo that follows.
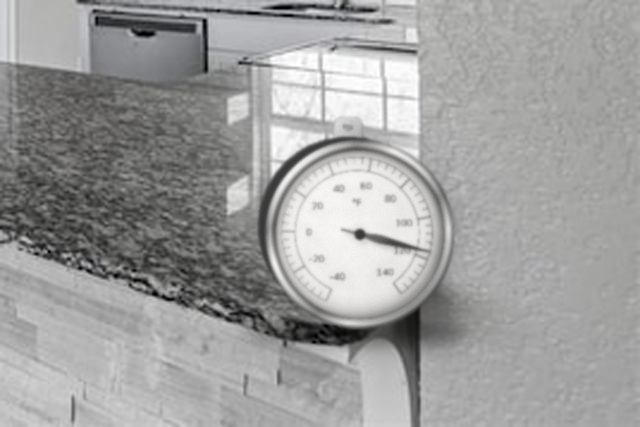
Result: 116 °F
